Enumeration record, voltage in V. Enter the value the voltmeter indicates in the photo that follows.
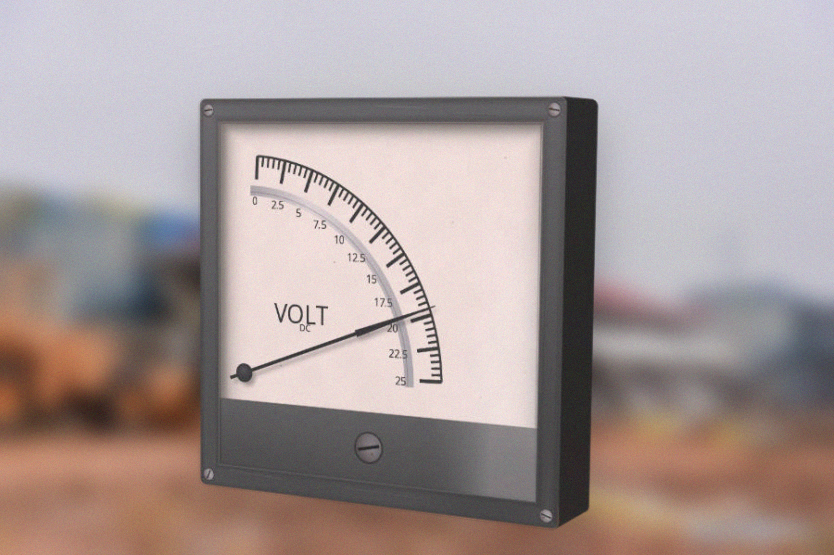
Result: 19.5 V
